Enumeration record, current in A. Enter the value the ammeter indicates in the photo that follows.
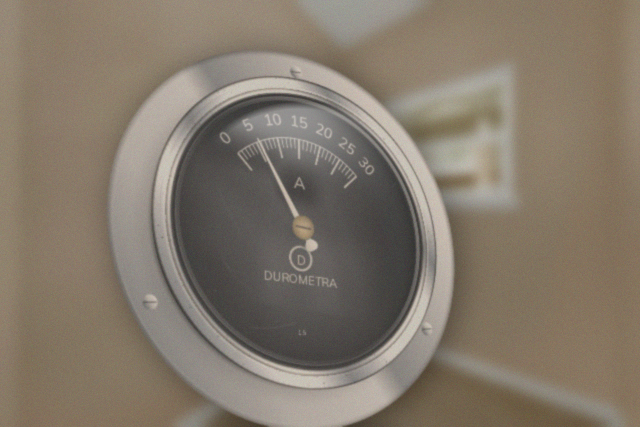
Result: 5 A
